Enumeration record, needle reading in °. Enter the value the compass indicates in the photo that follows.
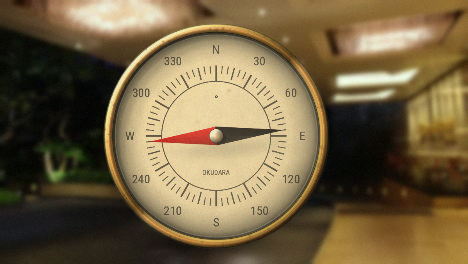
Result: 265 °
